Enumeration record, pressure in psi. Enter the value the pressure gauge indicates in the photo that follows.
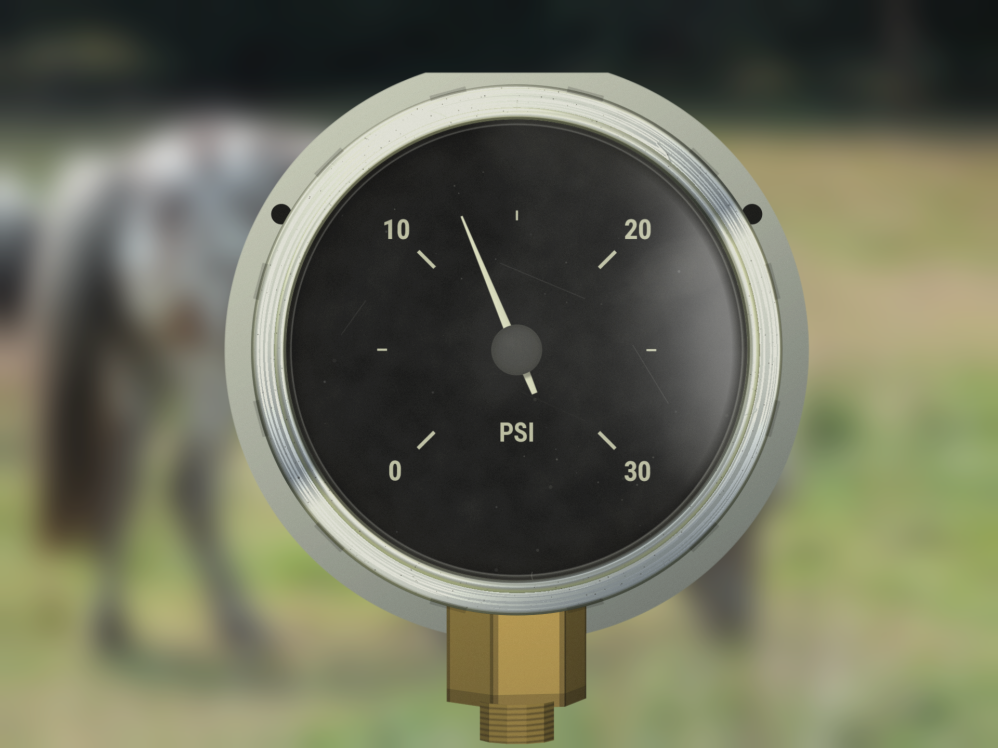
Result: 12.5 psi
